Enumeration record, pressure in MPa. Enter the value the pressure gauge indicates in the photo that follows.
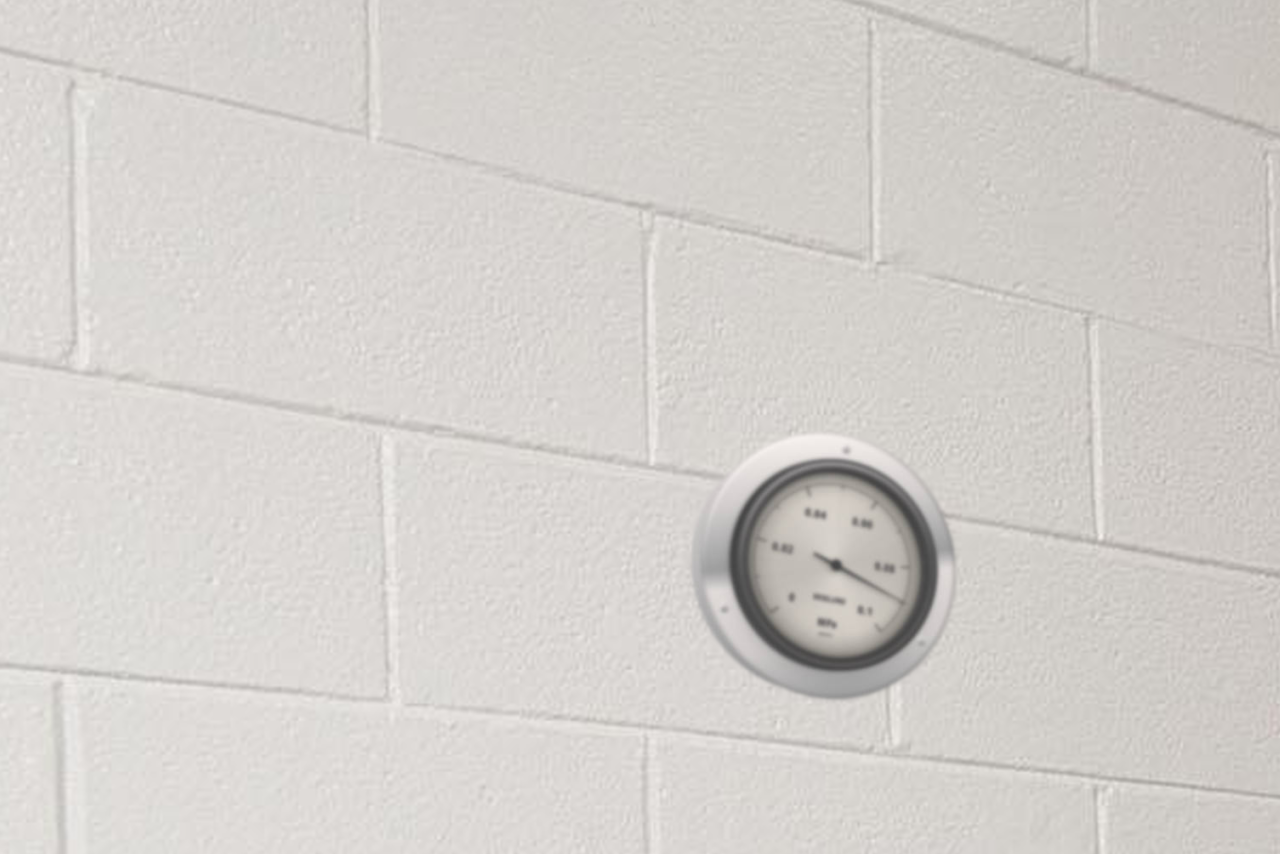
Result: 0.09 MPa
